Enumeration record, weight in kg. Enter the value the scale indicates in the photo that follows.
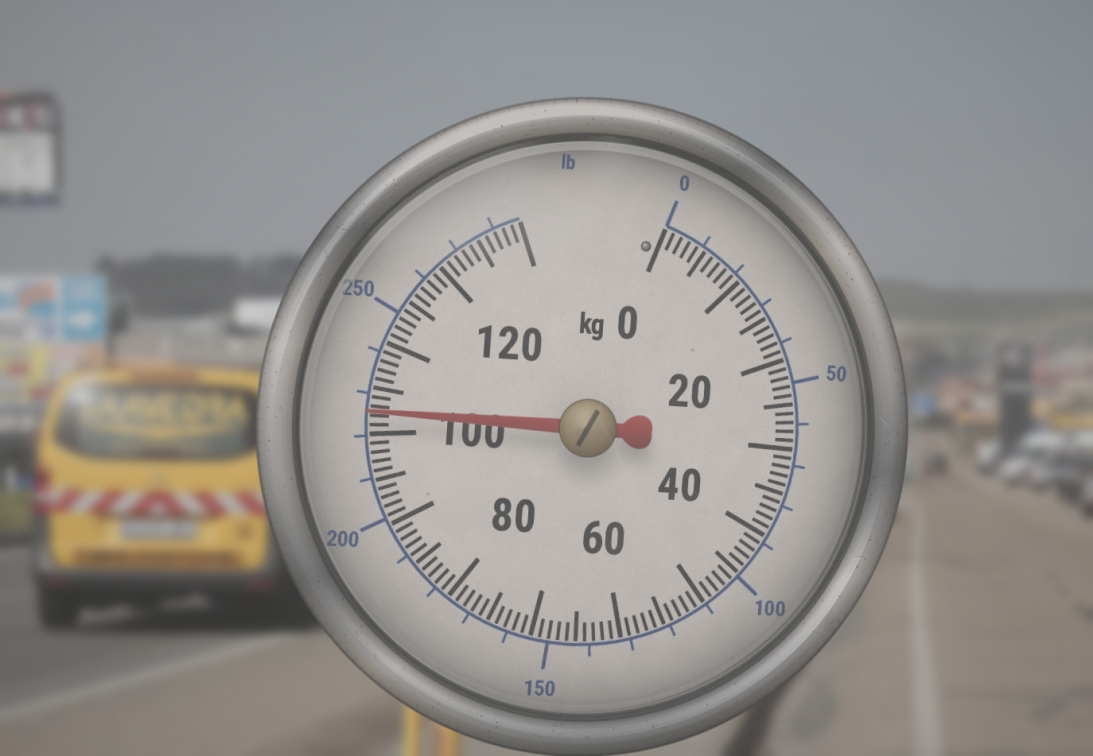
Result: 102.5 kg
